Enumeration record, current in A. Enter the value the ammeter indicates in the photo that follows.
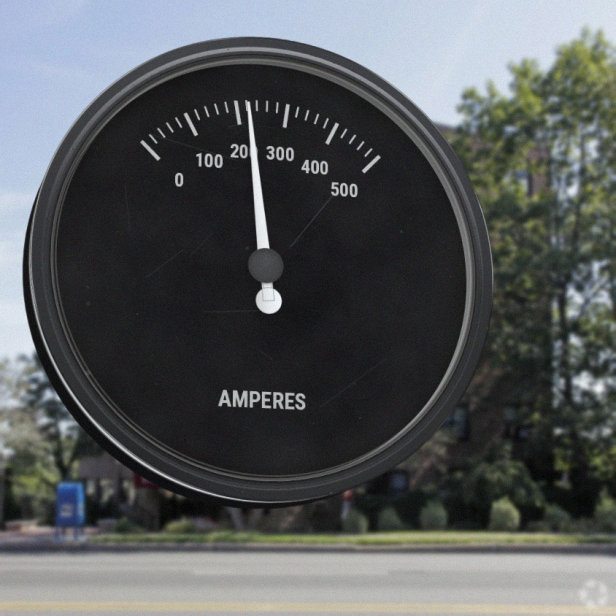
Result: 220 A
